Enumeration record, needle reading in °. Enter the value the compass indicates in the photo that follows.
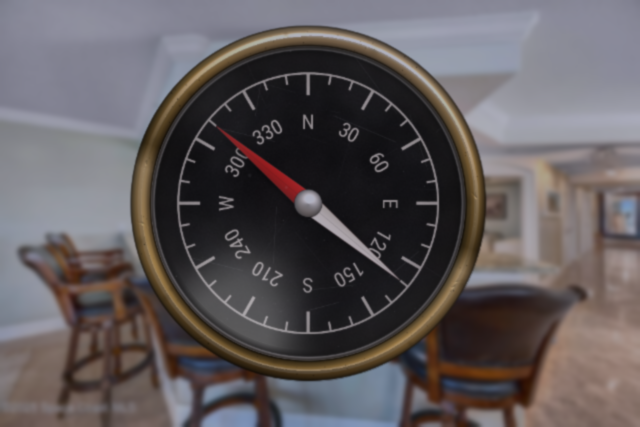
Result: 310 °
